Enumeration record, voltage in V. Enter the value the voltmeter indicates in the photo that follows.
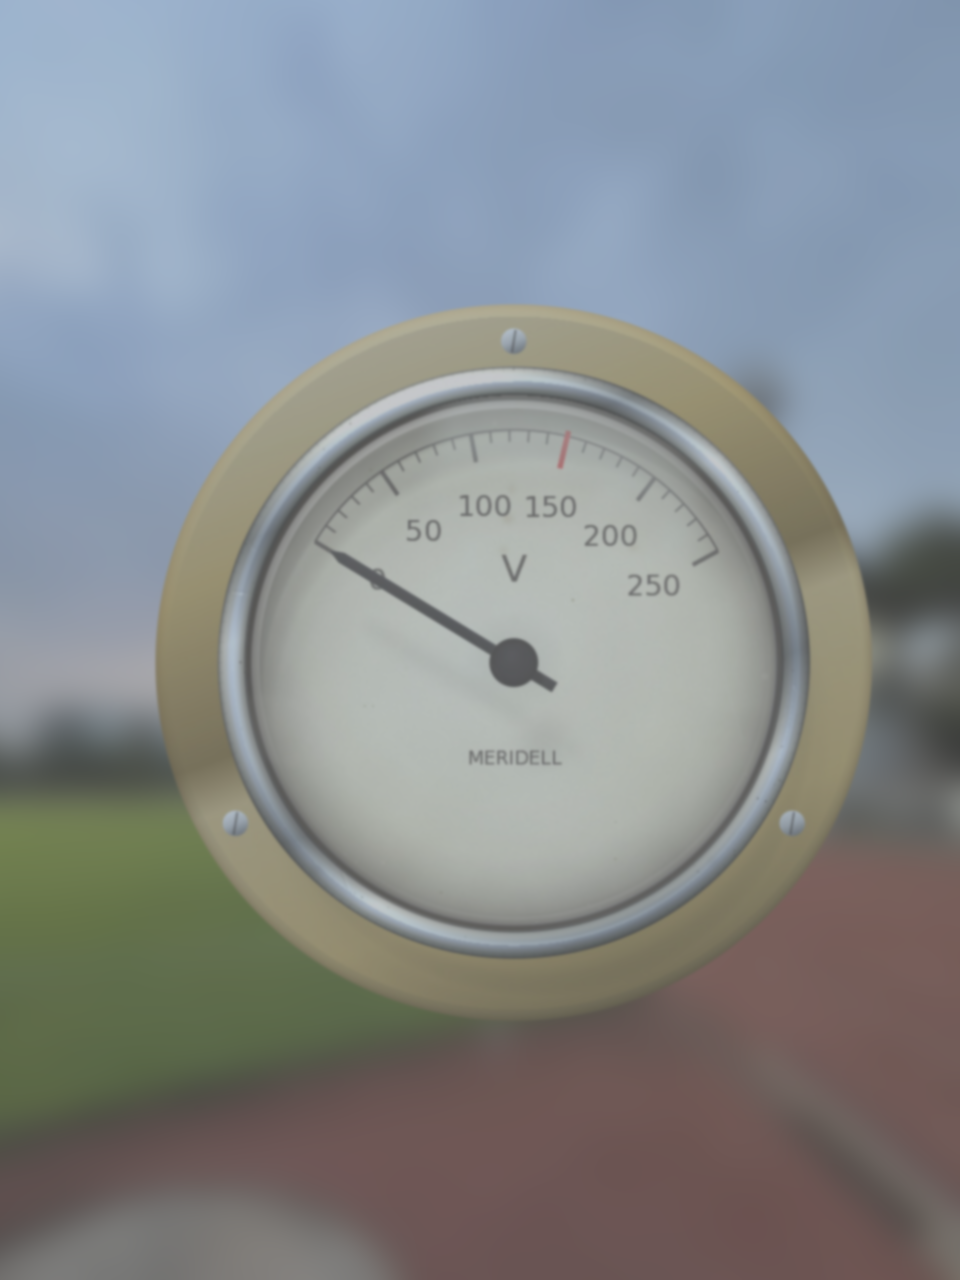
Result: 0 V
